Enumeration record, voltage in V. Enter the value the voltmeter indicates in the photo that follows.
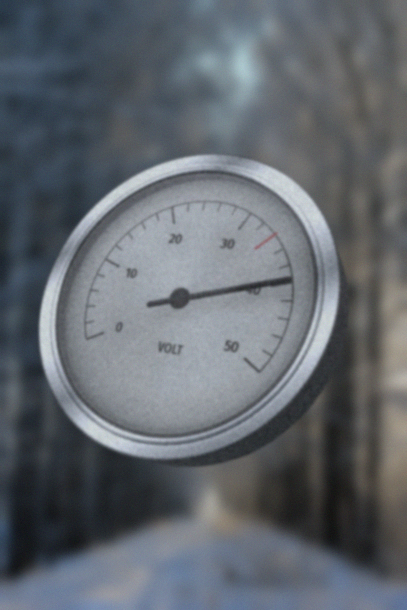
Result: 40 V
